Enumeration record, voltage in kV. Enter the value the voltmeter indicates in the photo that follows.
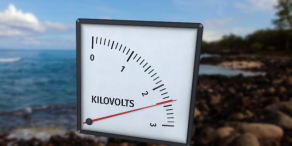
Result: 2.4 kV
